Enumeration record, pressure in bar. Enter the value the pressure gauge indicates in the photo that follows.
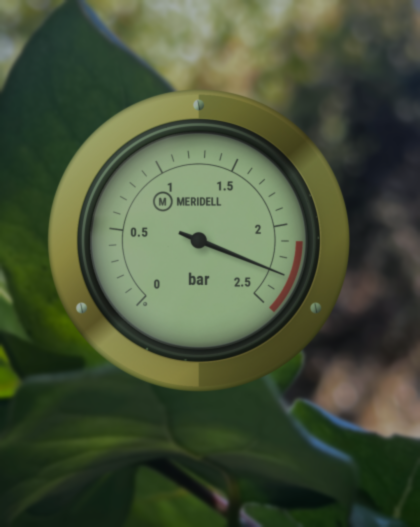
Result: 2.3 bar
